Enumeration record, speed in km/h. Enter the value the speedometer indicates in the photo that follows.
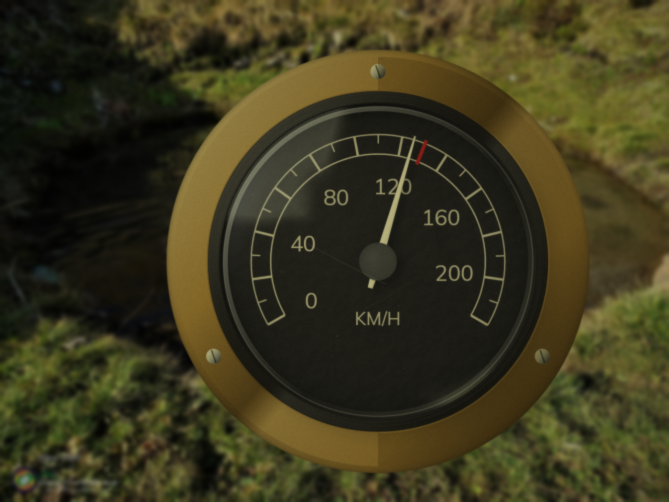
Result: 125 km/h
